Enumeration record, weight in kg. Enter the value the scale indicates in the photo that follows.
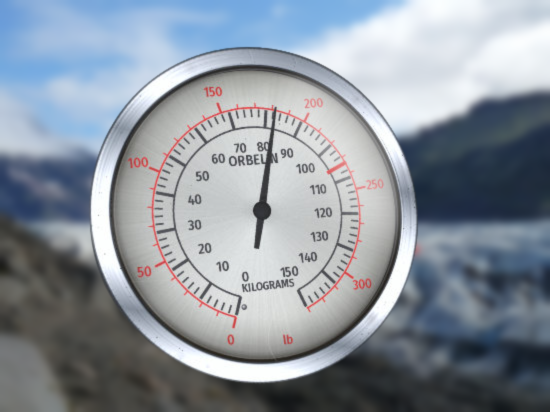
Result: 82 kg
